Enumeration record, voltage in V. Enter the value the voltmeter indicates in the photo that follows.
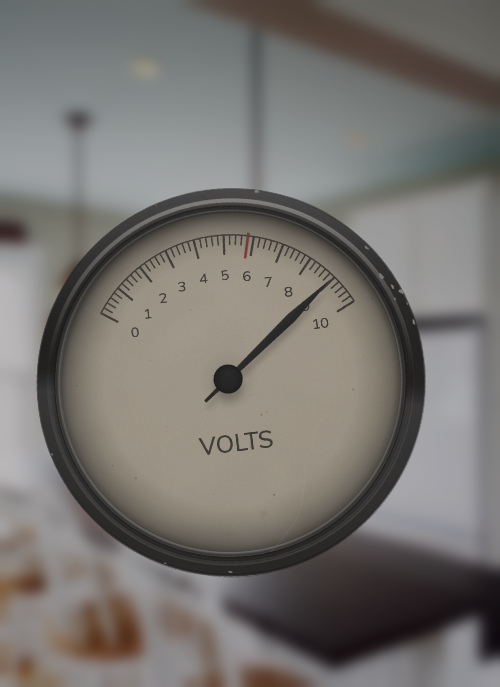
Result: 9 V
